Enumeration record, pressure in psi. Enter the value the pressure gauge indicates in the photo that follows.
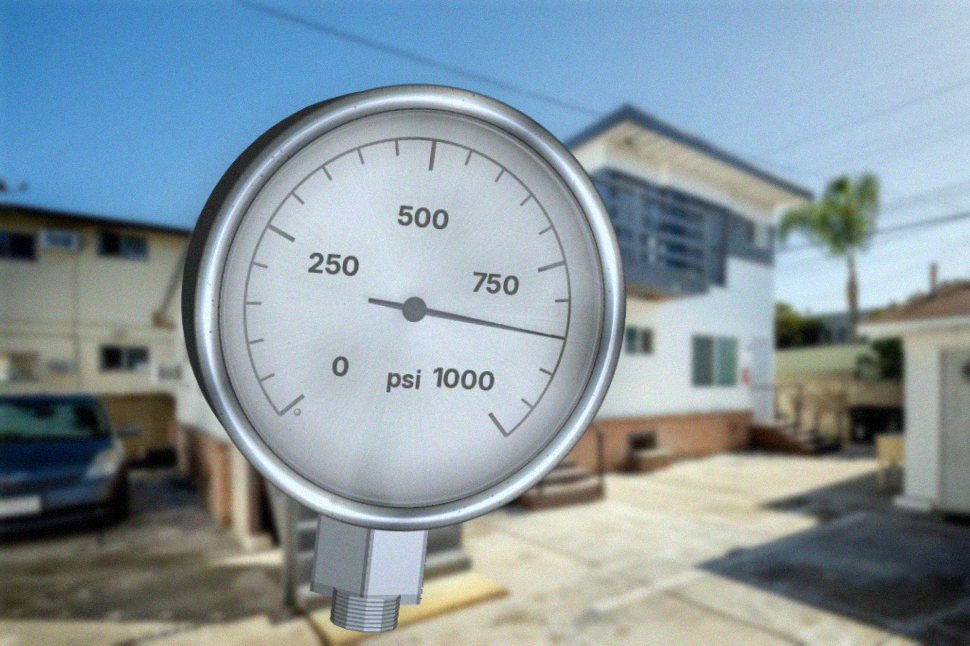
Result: 850 psi
